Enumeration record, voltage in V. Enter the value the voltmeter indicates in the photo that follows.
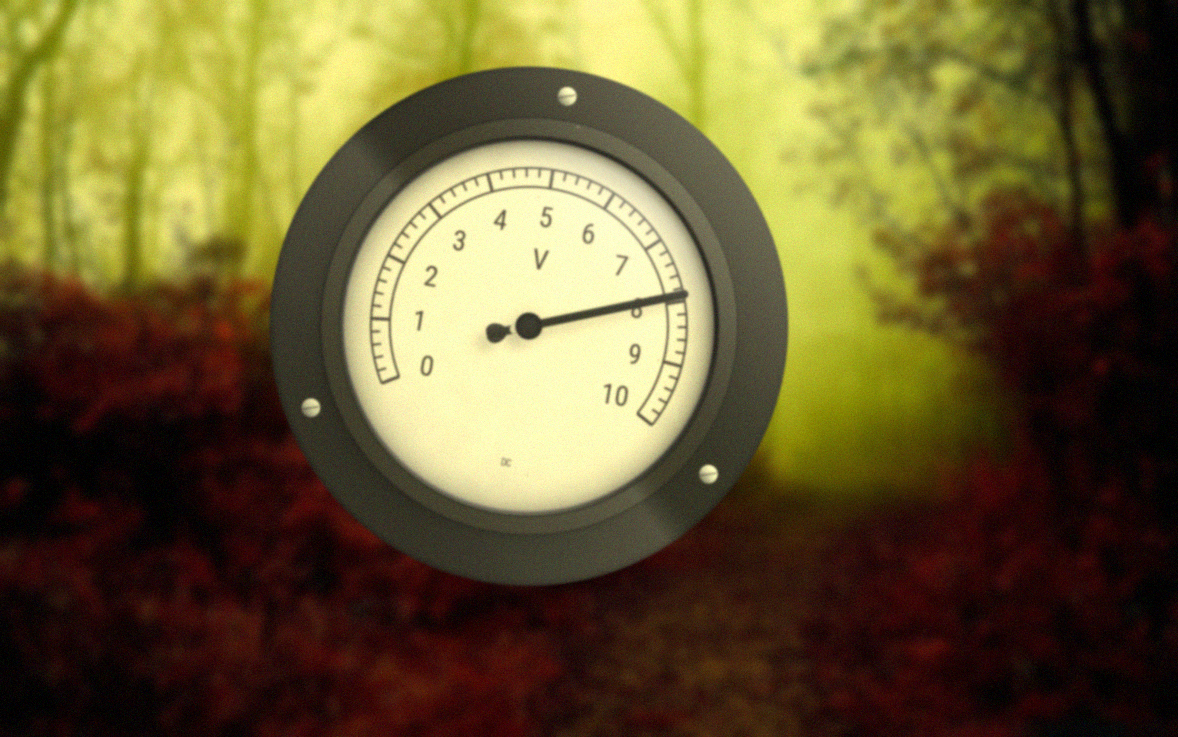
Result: 7.9 V
